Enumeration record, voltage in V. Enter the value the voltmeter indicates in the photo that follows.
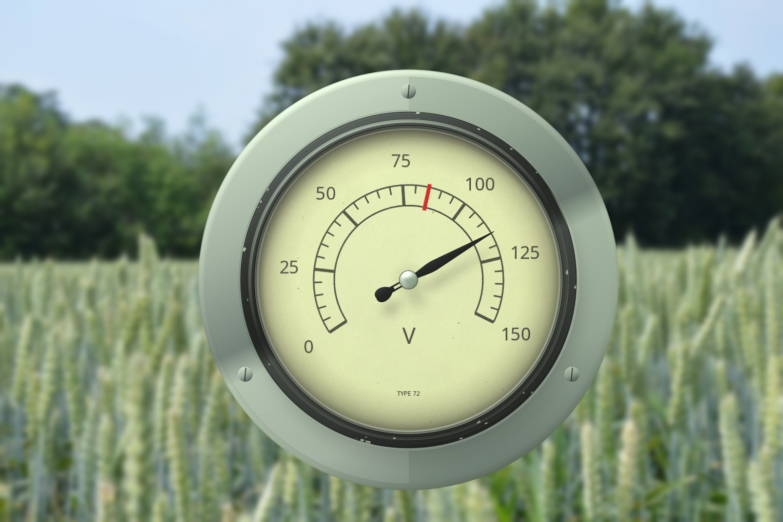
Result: 115 V
